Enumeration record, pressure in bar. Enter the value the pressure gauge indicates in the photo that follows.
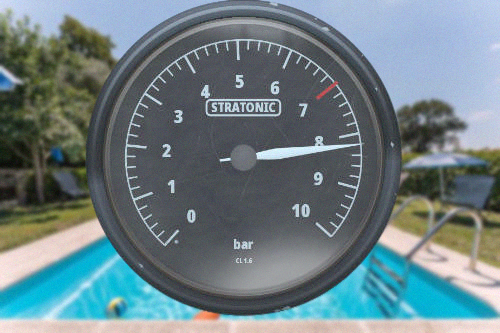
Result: 8.2 bar
